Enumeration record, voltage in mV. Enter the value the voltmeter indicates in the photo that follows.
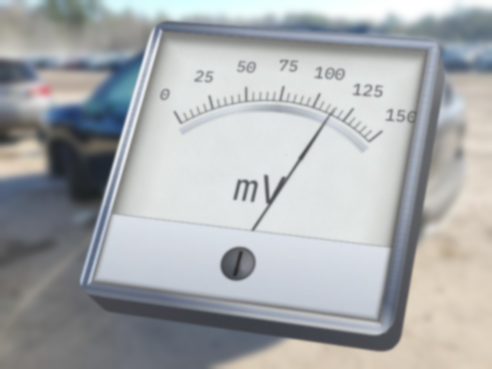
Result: 115 mV
